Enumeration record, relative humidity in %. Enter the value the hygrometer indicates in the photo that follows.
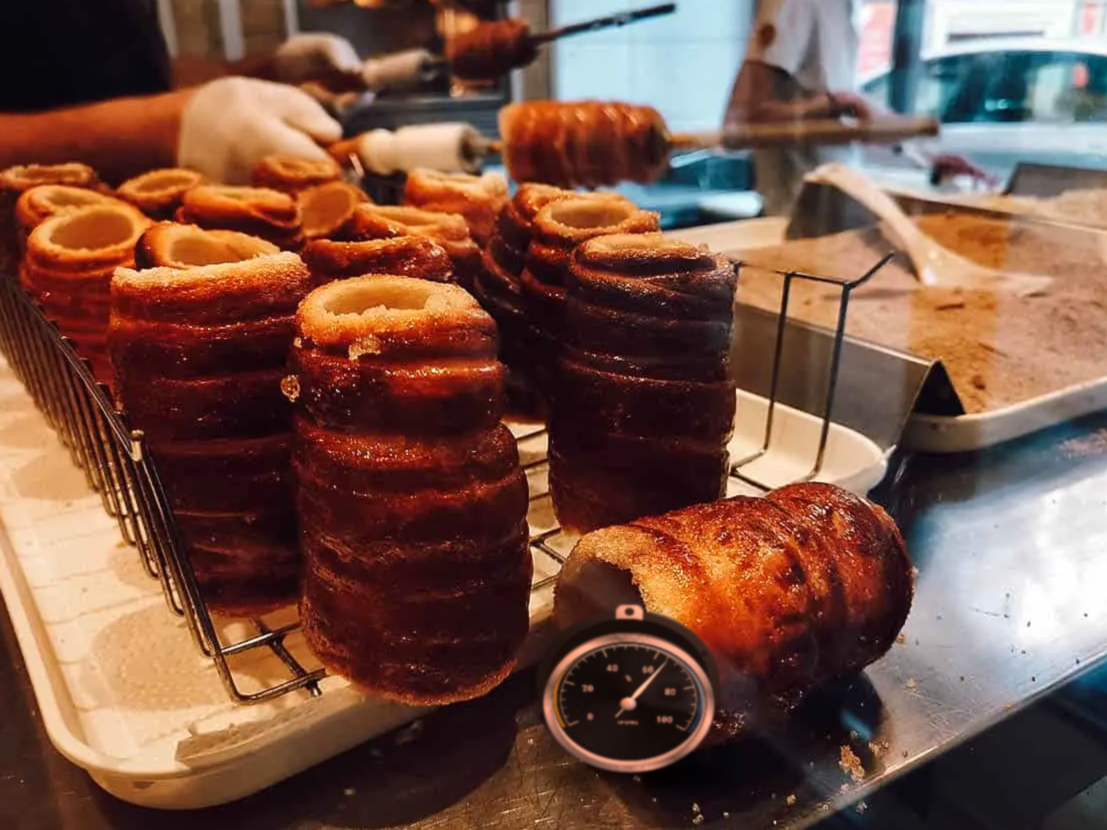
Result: 64 %
